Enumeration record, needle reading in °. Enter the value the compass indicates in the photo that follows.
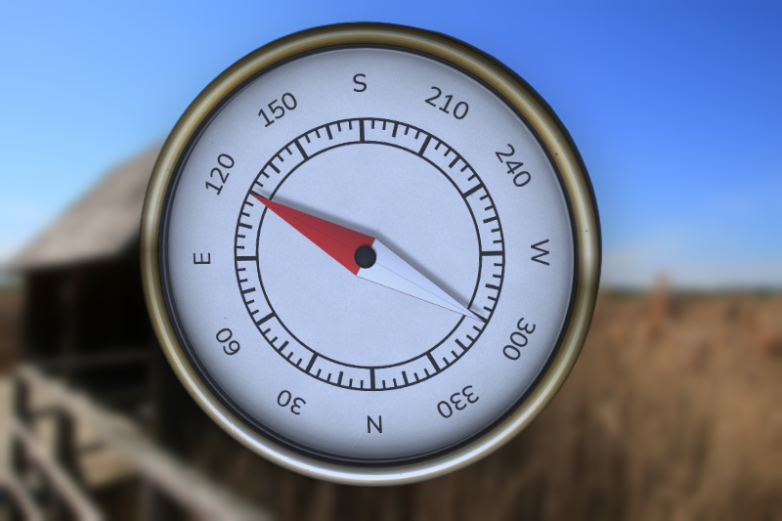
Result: 120 °
